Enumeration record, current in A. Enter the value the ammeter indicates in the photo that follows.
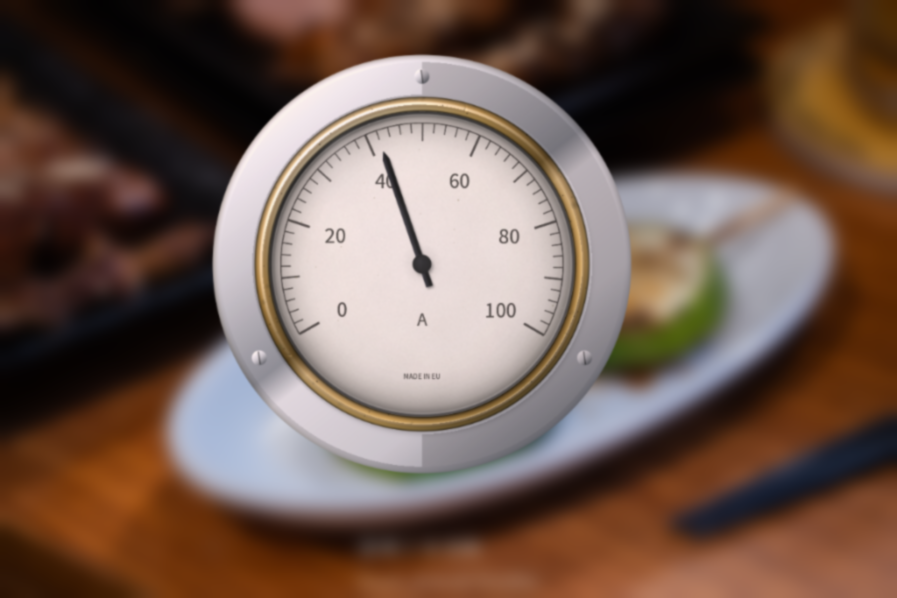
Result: 42 A
